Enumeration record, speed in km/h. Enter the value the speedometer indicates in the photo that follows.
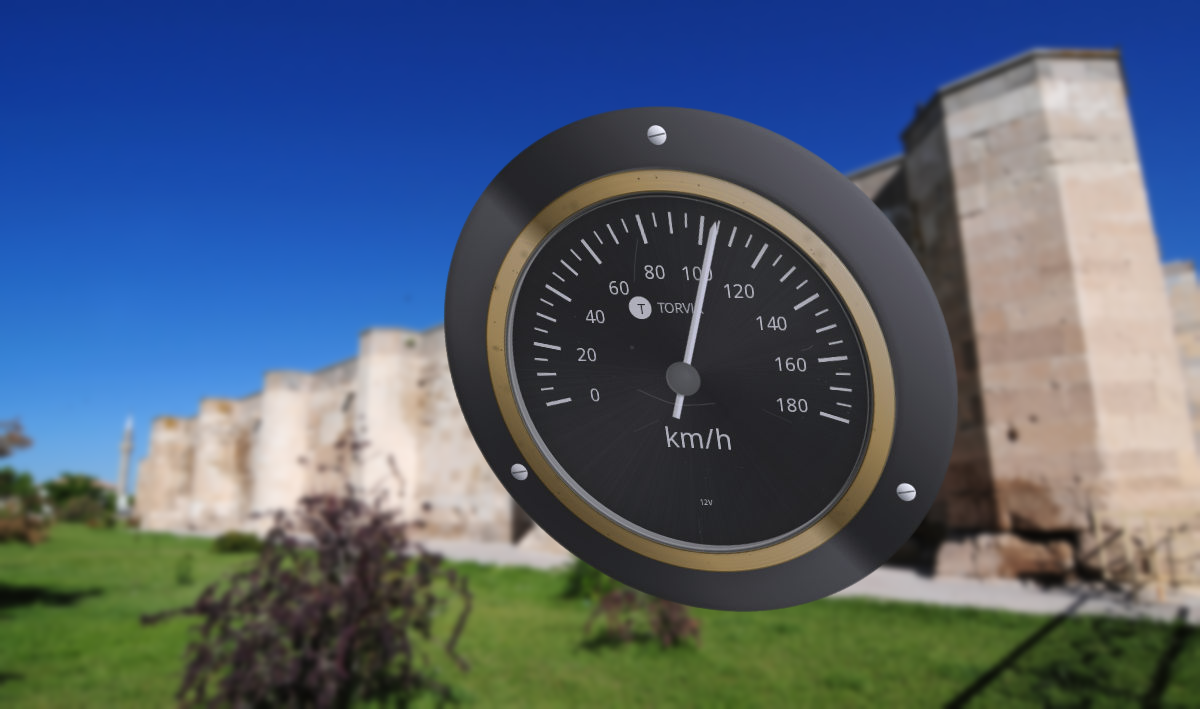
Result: 105 km/h
